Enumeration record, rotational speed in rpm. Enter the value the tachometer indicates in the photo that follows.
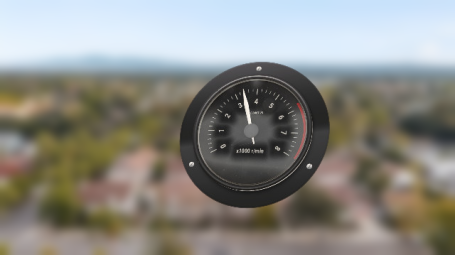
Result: 3400 rpm
